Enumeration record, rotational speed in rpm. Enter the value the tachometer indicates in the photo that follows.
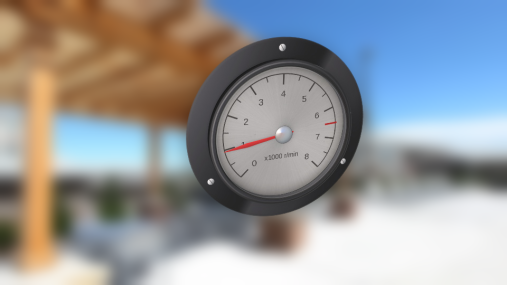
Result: 1000 rpm
